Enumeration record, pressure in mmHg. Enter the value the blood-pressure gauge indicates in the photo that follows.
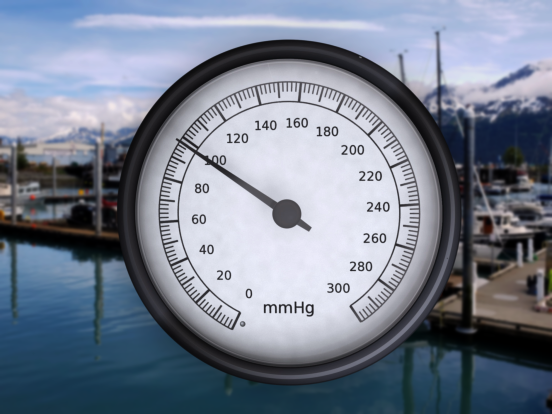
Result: 98 mmHg
